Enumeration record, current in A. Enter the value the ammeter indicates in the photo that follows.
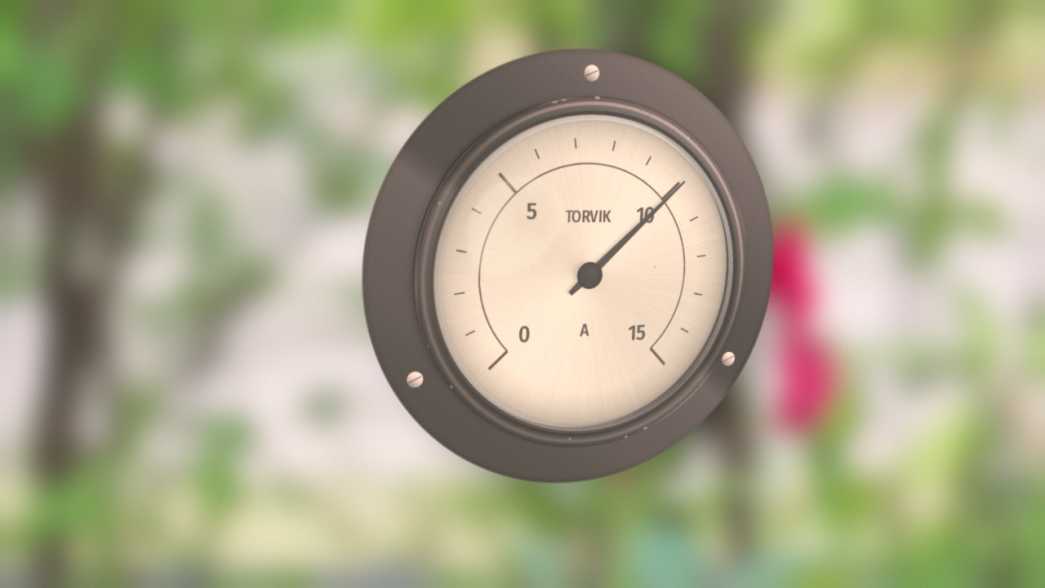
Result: 10 A
